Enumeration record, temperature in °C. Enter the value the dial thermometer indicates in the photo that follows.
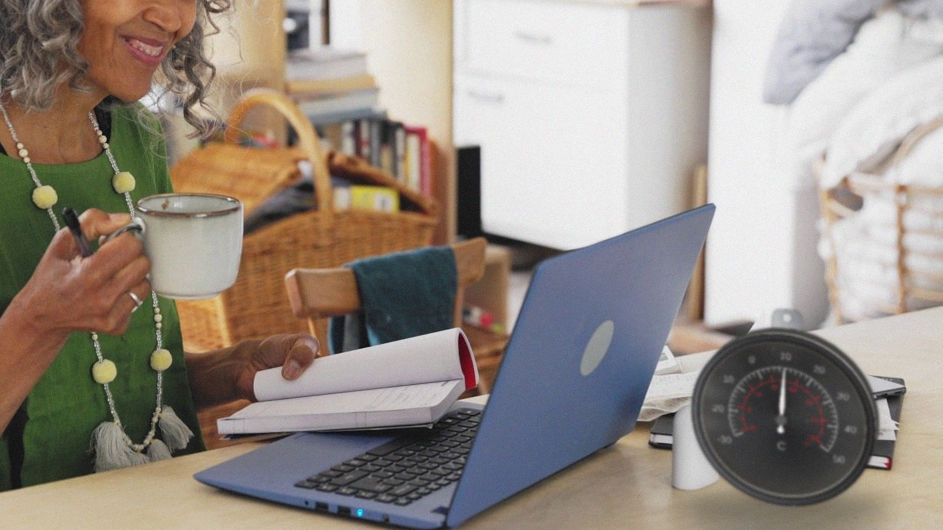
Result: 10 °C
